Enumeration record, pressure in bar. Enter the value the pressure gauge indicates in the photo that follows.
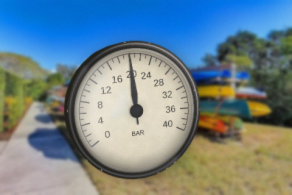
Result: 20 bar
